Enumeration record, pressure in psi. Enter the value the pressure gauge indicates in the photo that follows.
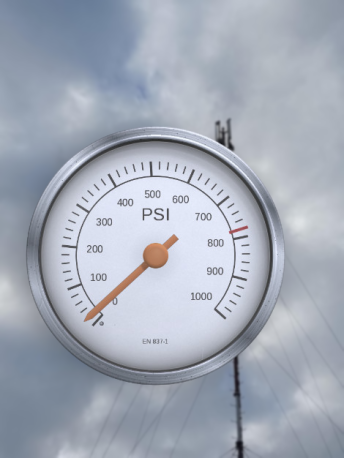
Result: 20 psi
